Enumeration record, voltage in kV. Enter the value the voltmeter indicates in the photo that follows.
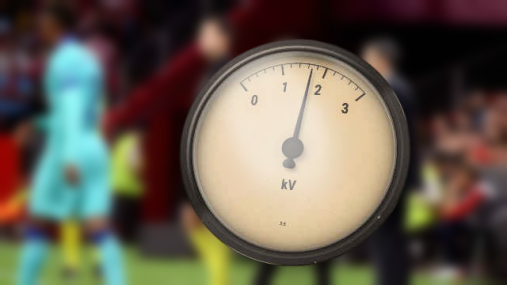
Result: 1.7 kV
